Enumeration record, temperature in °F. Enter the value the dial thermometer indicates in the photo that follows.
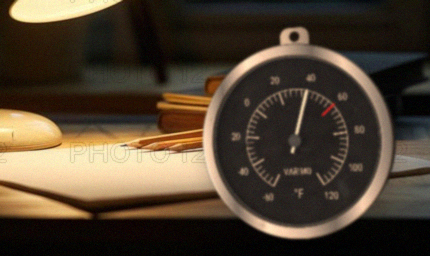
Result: 40 °F
